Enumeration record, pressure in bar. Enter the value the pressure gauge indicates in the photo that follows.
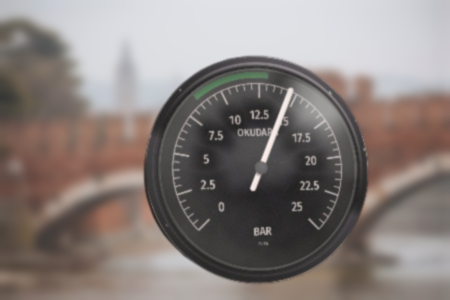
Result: 14.5 bar
